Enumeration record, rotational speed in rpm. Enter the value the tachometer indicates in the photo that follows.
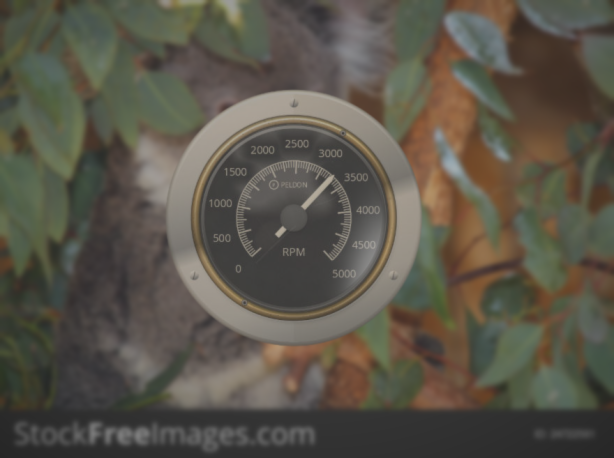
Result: 3250 rpm
